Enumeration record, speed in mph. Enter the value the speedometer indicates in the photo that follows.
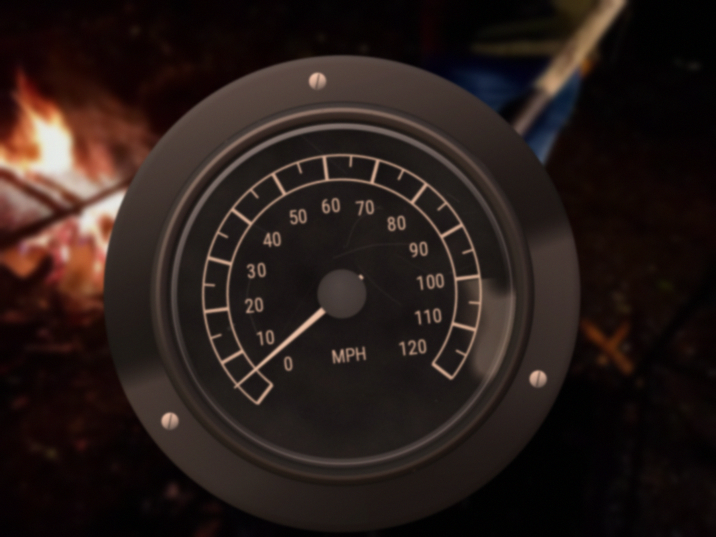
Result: 5 mph
